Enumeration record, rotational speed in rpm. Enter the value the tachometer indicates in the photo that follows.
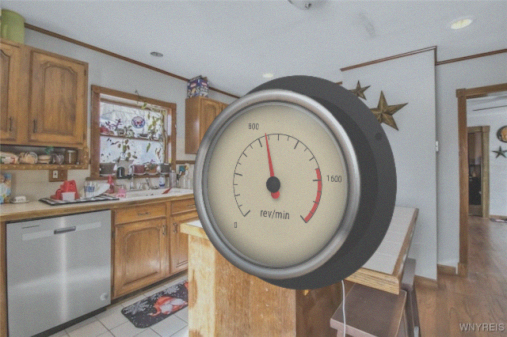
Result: 900 rpm
